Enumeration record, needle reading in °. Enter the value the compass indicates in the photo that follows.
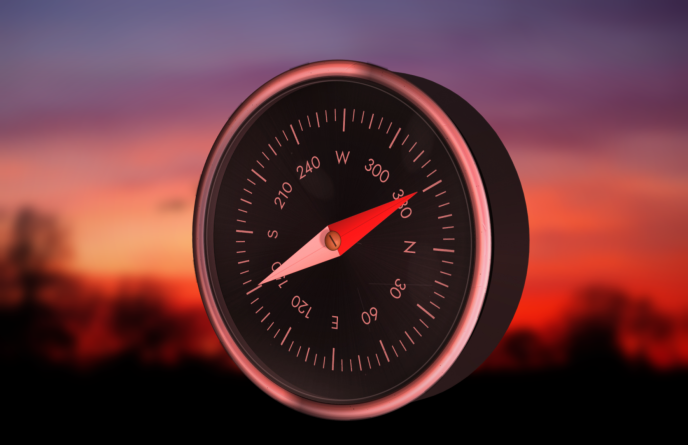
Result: 330 °
